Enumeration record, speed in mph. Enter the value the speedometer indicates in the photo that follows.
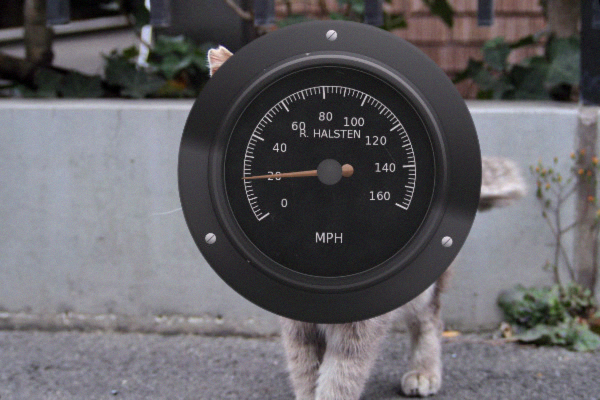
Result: 20 mph
